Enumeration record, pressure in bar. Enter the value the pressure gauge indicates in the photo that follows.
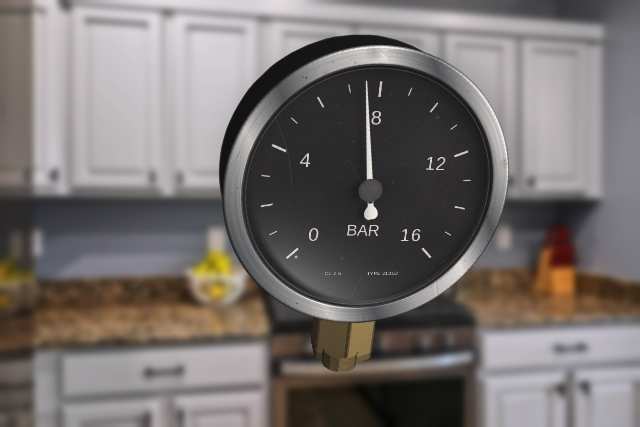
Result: 7.5 bar
